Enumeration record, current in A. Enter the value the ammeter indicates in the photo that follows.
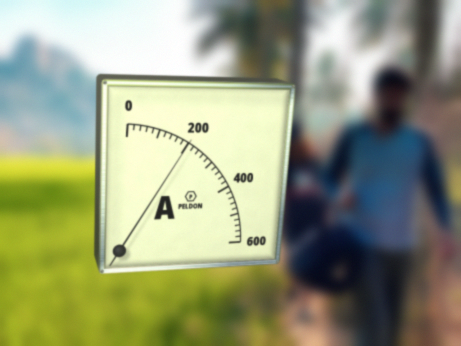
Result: 200 A
